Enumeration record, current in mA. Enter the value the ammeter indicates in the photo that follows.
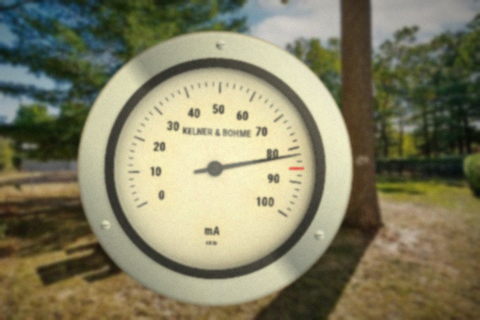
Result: 82 mA
